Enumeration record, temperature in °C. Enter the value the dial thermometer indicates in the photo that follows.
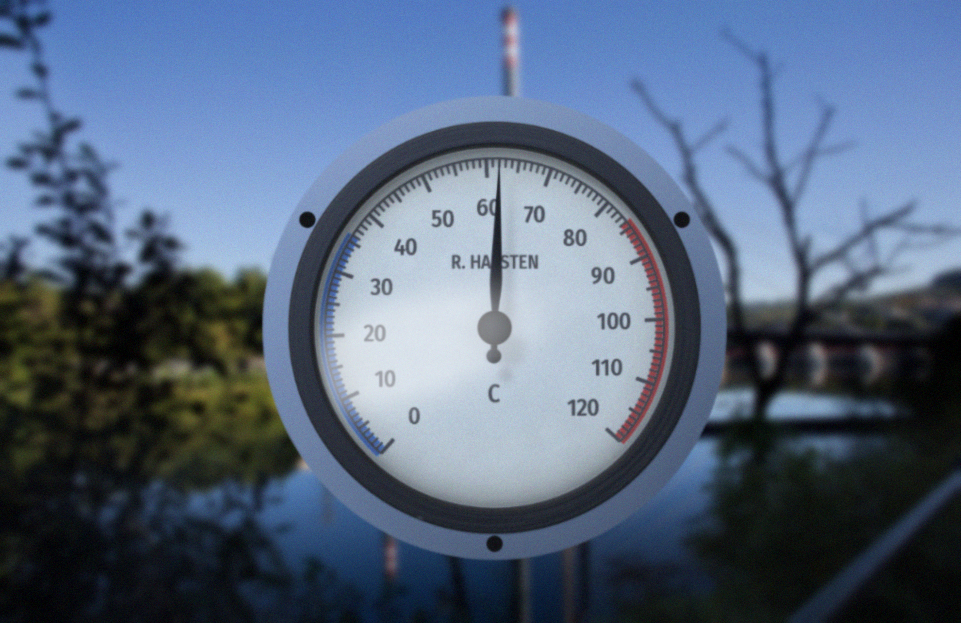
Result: 62 °C
